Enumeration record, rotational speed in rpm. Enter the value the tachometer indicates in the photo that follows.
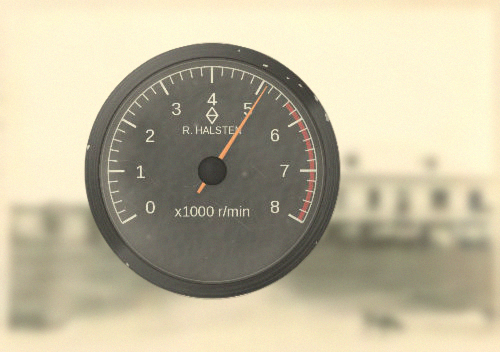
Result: 5100 rpm
